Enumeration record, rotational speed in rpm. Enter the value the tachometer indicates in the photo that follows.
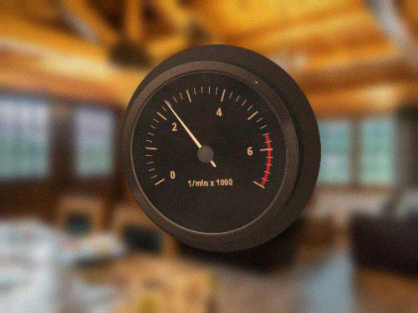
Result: 2400 rpm
